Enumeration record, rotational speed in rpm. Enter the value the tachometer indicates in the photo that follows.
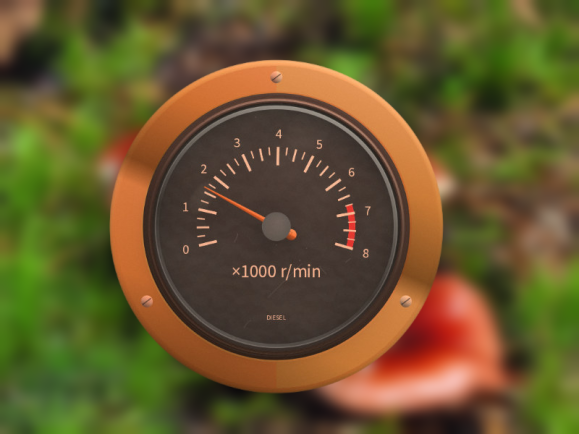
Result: 1625 rpm
